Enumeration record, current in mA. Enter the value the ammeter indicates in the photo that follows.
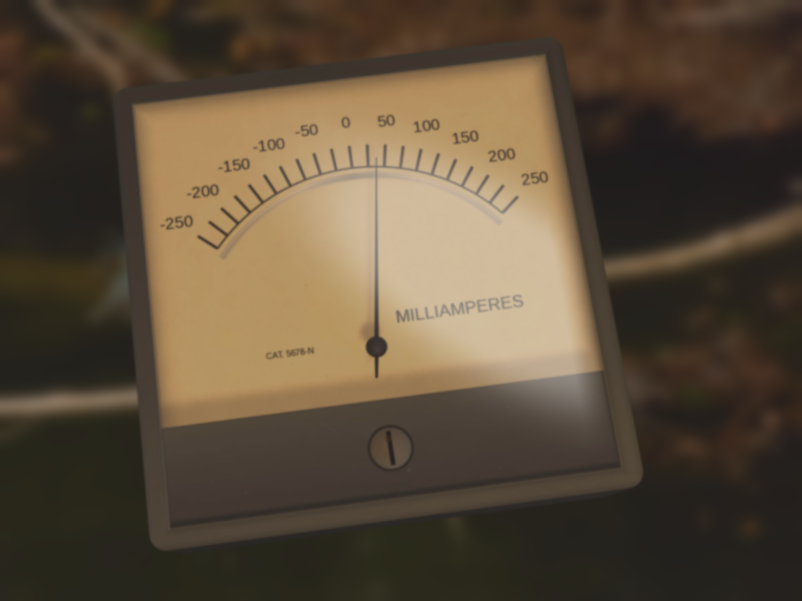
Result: 37.5 mA
